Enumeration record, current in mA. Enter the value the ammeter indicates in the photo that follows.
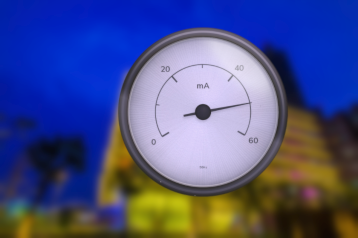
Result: 50 mA
